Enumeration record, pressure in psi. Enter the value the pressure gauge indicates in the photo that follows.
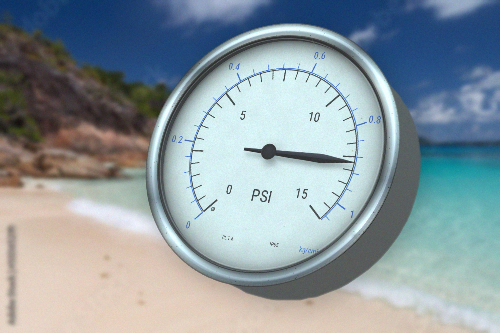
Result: 12.75 psi
